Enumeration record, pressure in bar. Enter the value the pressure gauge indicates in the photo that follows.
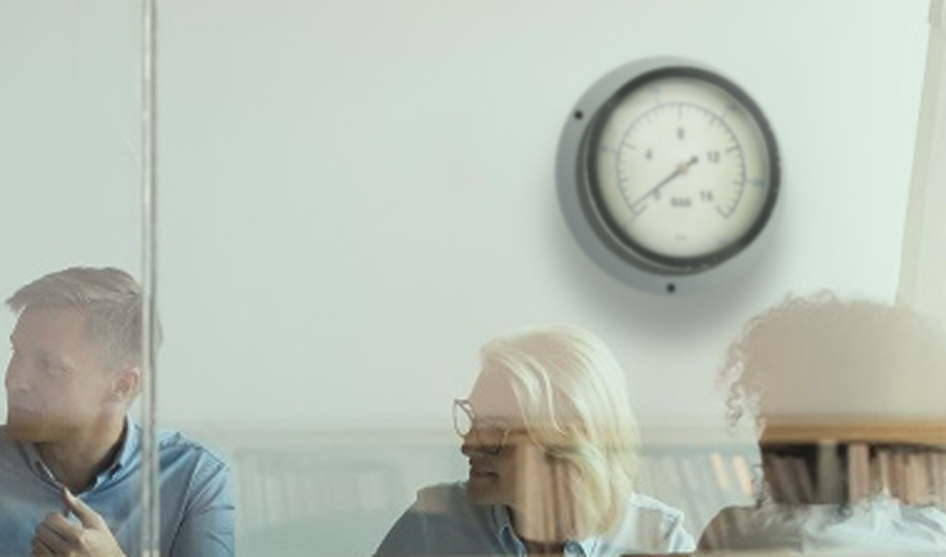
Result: 0.5 bar
